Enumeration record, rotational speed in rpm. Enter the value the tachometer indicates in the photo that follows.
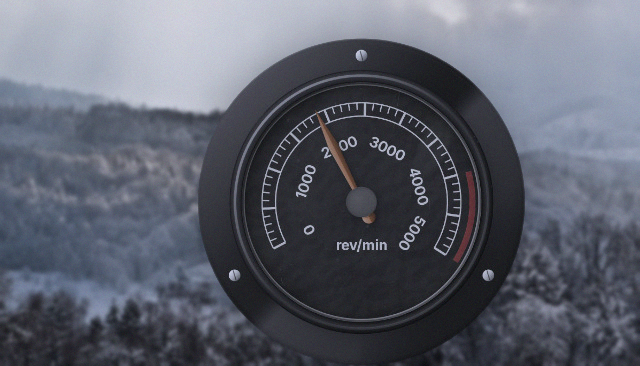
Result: 1900 rpm
